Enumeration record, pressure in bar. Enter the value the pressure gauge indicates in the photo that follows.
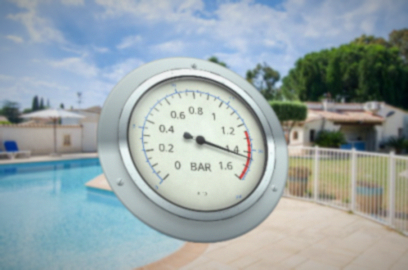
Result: 1.45 bar
